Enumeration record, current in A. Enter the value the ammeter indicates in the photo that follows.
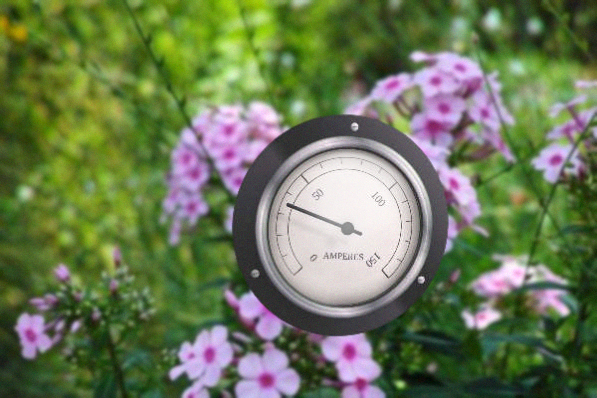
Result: 35 A
